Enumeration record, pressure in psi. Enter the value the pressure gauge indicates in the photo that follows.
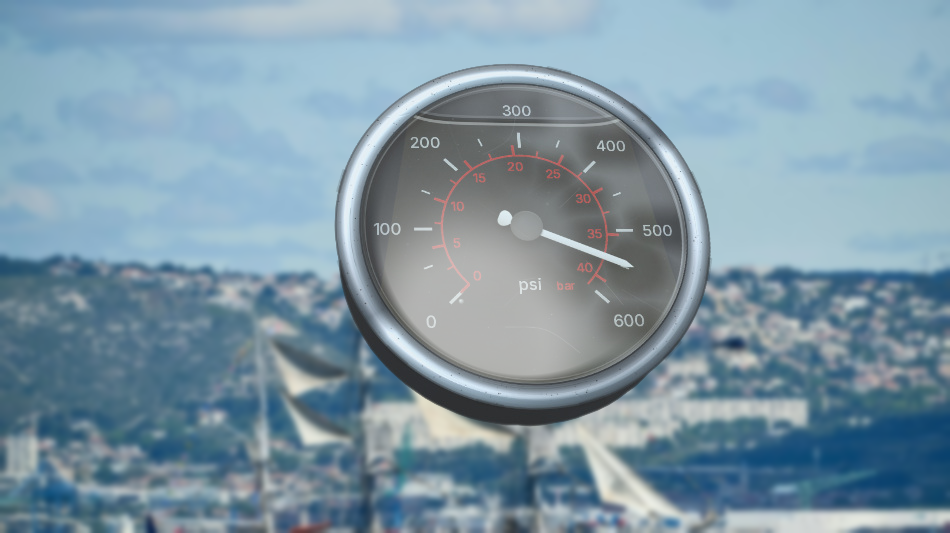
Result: 550 psi
